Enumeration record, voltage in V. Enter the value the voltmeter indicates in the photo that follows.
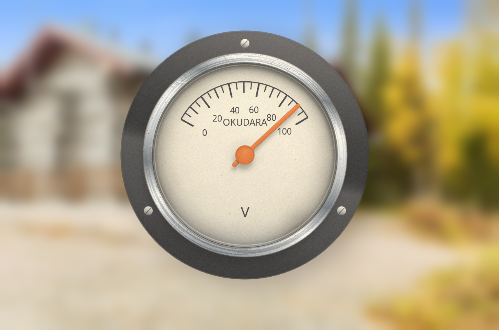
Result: 90 V
